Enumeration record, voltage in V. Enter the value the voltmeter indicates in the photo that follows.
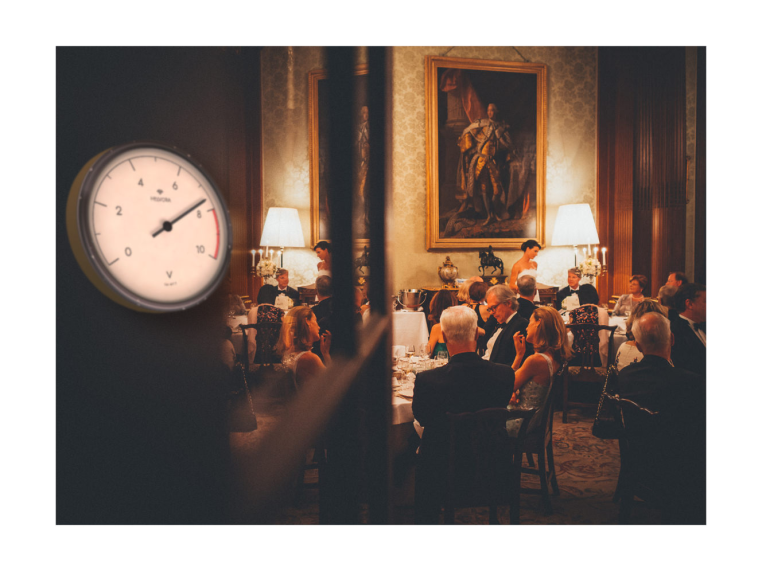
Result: 7.5 V
